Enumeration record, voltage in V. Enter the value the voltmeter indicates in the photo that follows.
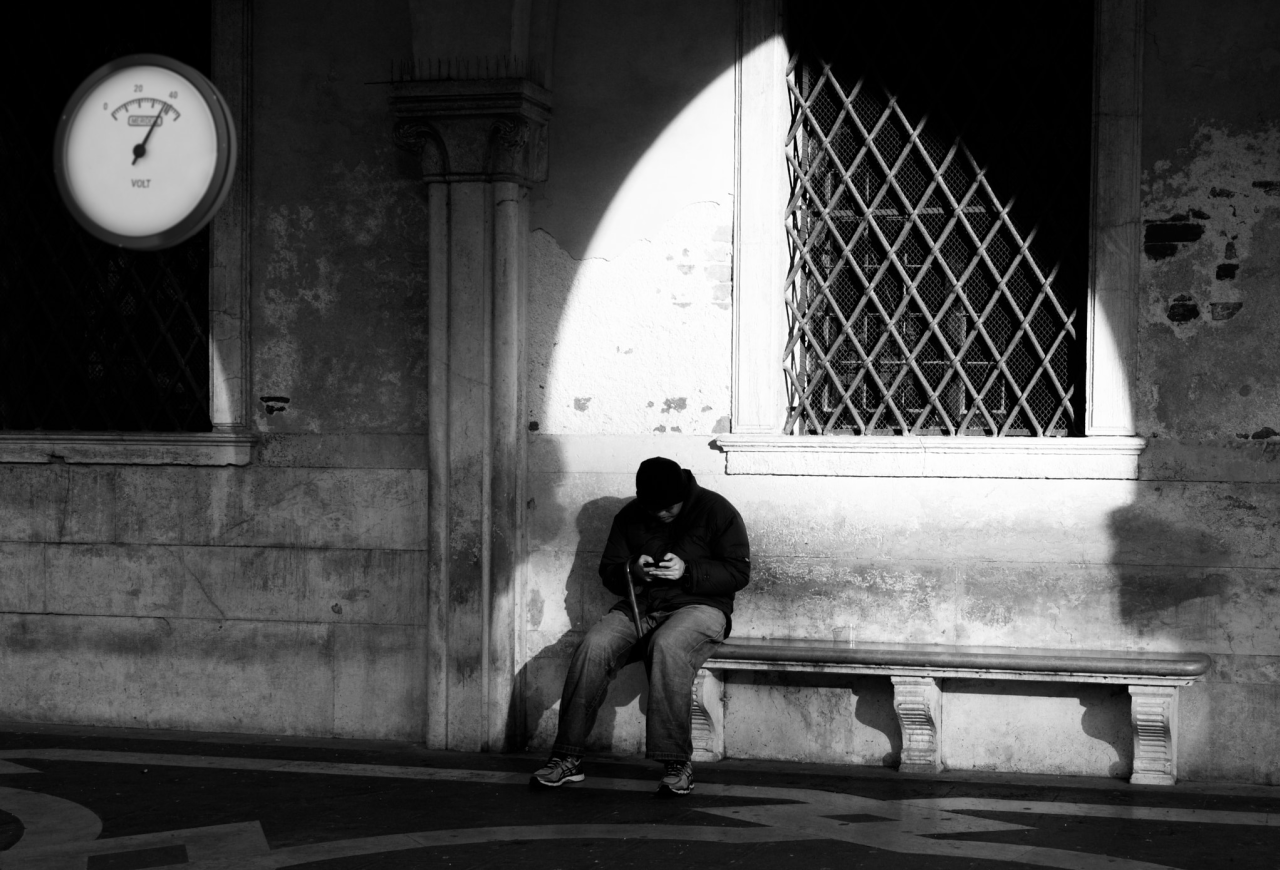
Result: 40 V
